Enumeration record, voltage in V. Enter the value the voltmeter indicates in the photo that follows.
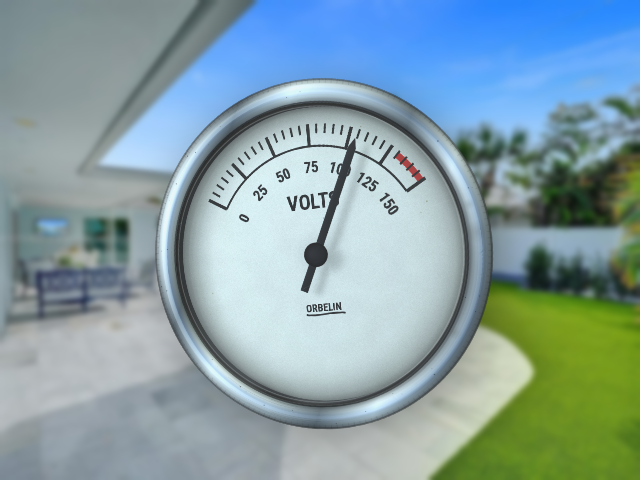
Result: 105 V
